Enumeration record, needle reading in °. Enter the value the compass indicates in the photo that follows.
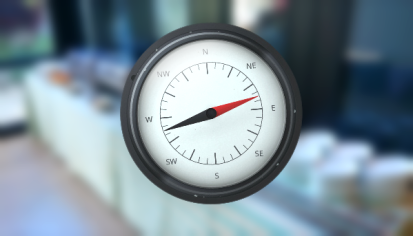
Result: 75 °
